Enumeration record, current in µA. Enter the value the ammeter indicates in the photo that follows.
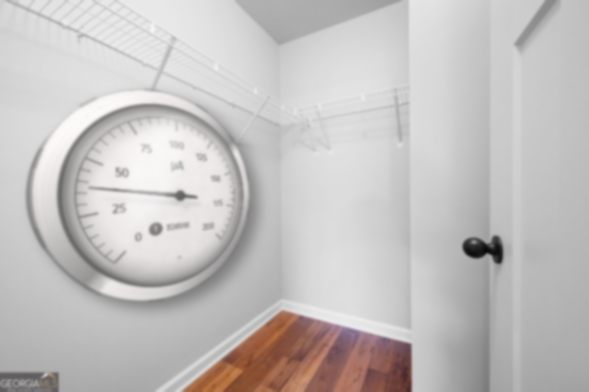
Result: 37.5 µA
